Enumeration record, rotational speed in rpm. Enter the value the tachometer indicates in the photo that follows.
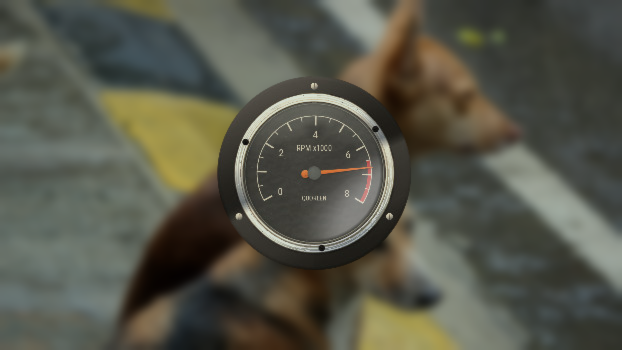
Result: 6750 rpm
